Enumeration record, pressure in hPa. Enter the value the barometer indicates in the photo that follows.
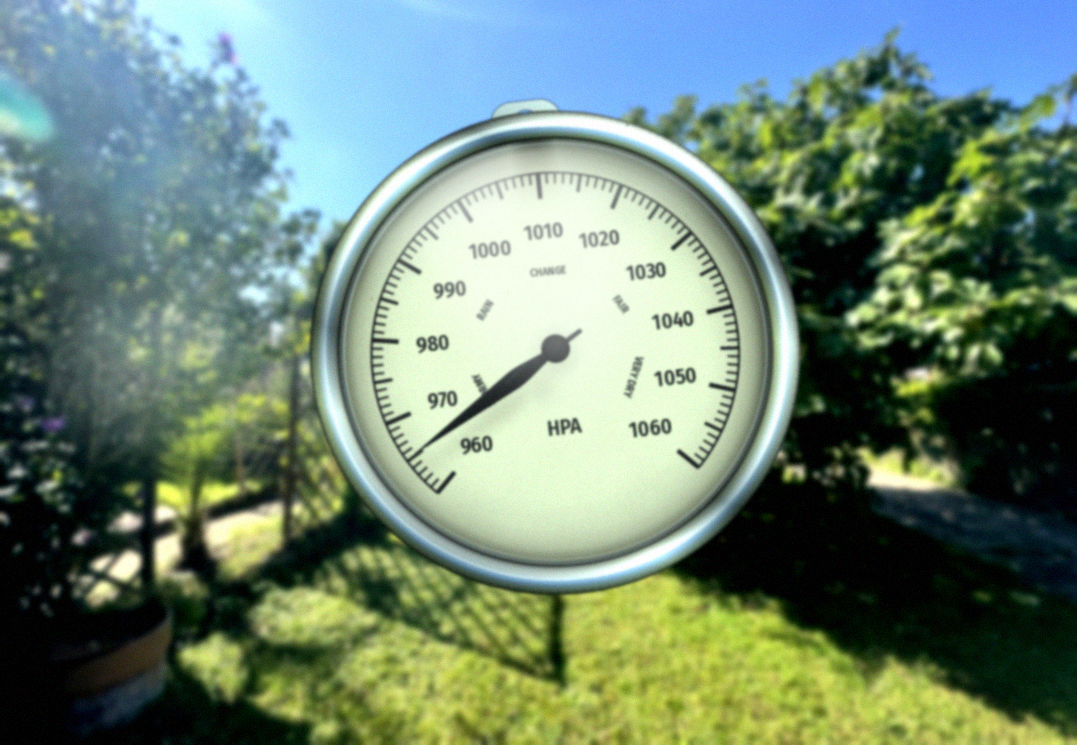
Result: 965 hPa
